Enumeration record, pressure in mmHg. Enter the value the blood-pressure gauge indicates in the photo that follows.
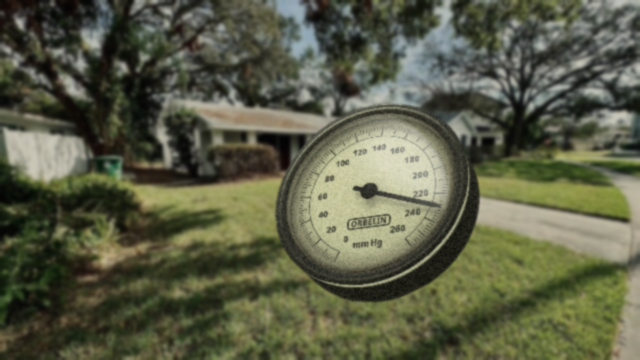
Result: 230 mmHg
